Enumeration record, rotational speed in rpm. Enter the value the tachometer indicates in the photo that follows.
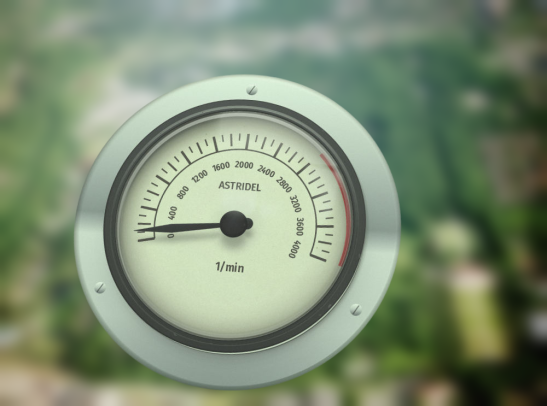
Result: 100 rpm
